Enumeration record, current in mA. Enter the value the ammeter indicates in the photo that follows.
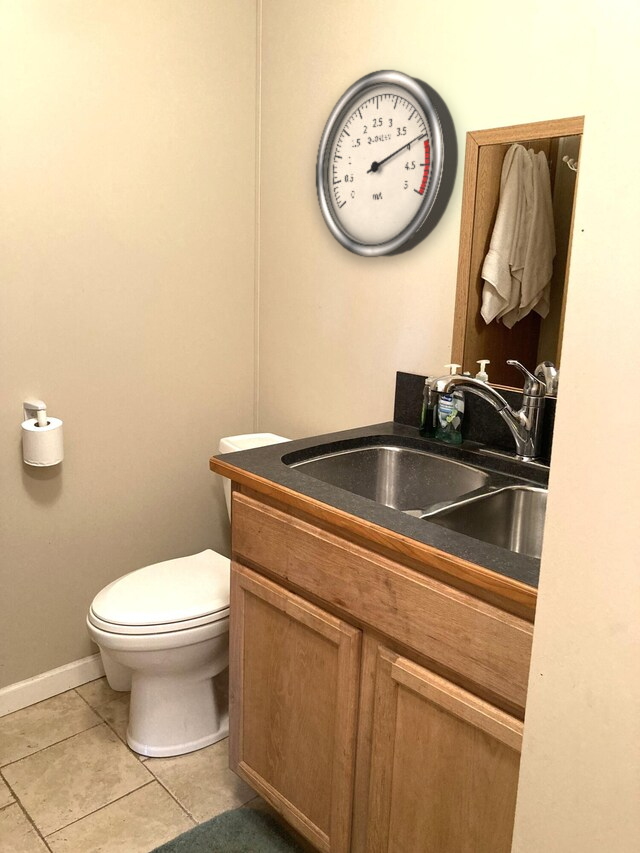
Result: 4 mA
